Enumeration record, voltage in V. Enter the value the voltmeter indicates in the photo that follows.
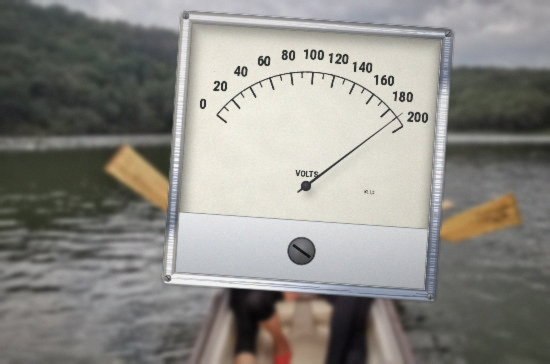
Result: 190 V
